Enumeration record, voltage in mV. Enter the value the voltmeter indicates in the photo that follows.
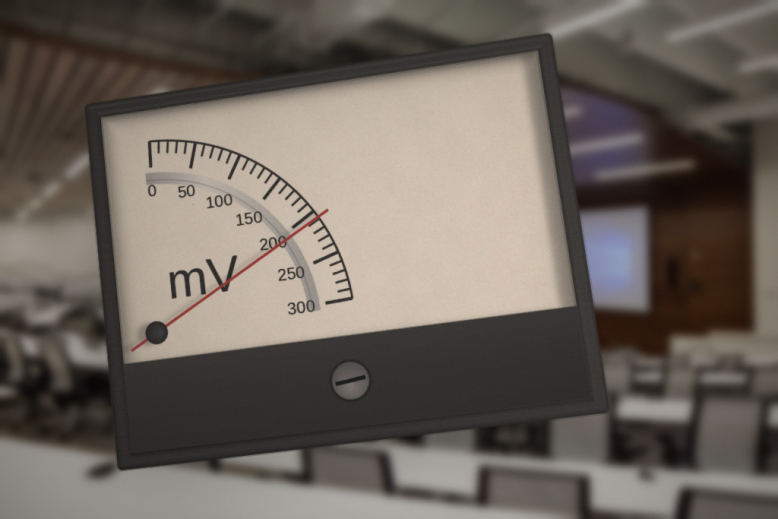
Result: 210 mV
